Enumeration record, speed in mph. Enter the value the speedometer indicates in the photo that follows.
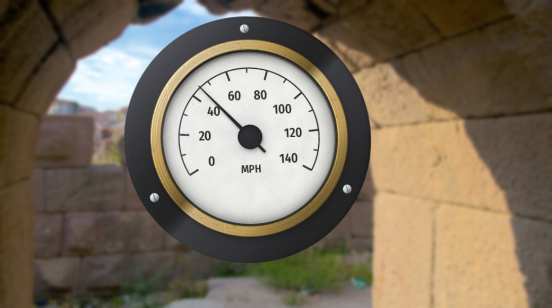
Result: 45 mph
